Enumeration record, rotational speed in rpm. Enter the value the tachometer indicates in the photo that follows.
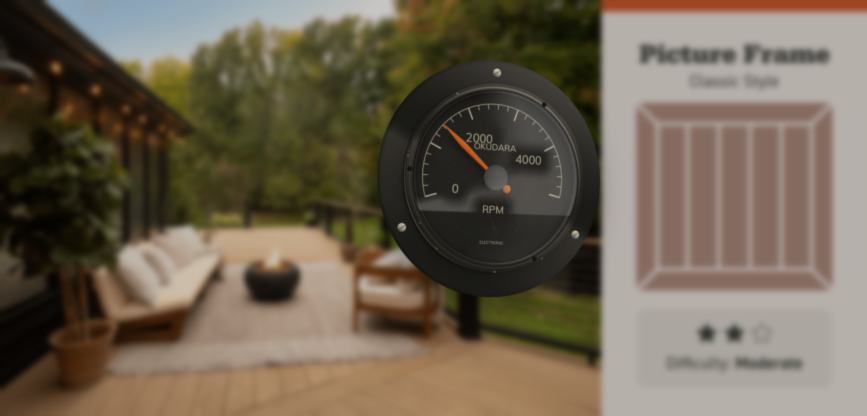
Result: 1400 rpm
